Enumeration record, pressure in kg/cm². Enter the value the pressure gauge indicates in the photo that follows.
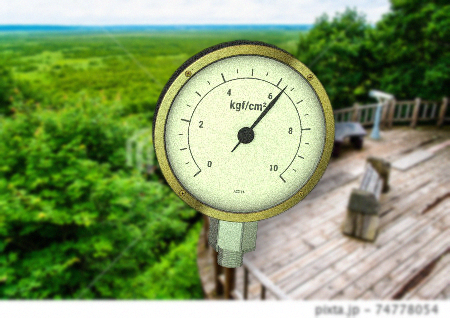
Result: 6.25 kg/cm²
